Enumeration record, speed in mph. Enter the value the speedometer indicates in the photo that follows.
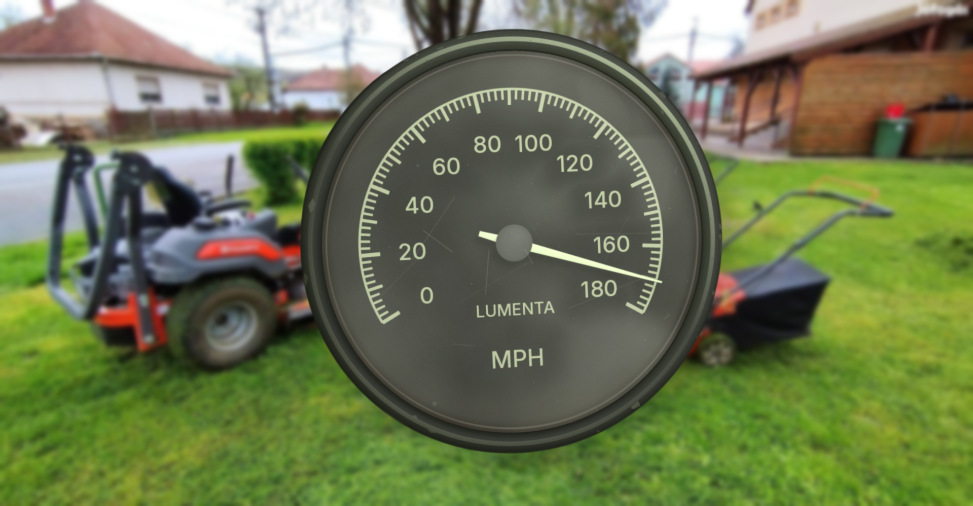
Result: 170 mph
